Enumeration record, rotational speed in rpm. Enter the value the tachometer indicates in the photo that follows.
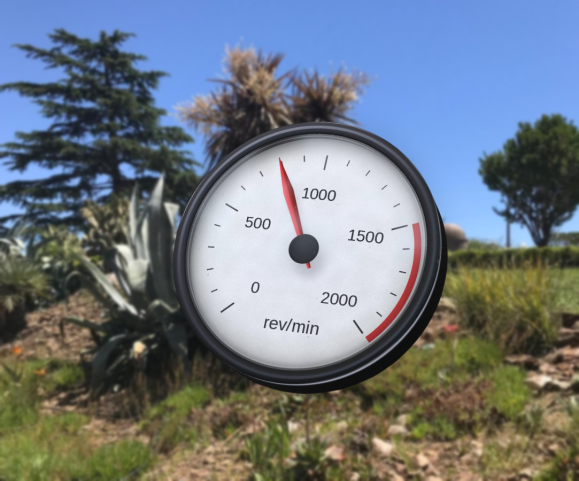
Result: 800 rpm
